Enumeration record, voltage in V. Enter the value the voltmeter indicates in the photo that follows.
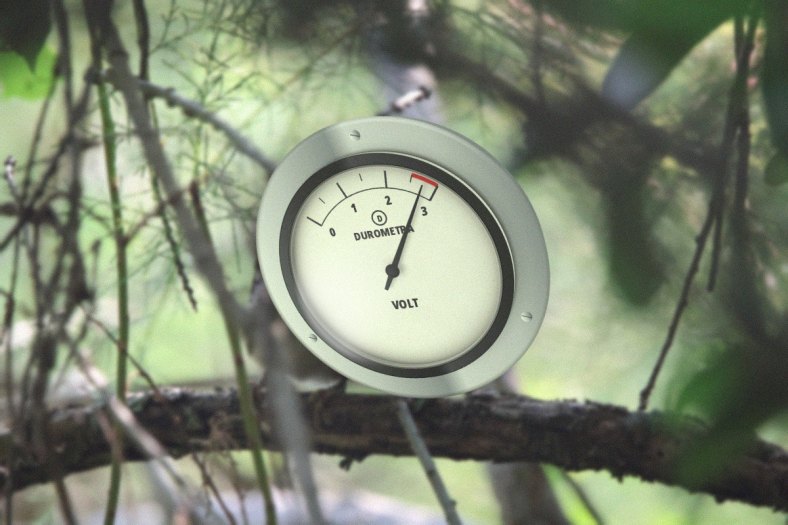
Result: 2.75 V
